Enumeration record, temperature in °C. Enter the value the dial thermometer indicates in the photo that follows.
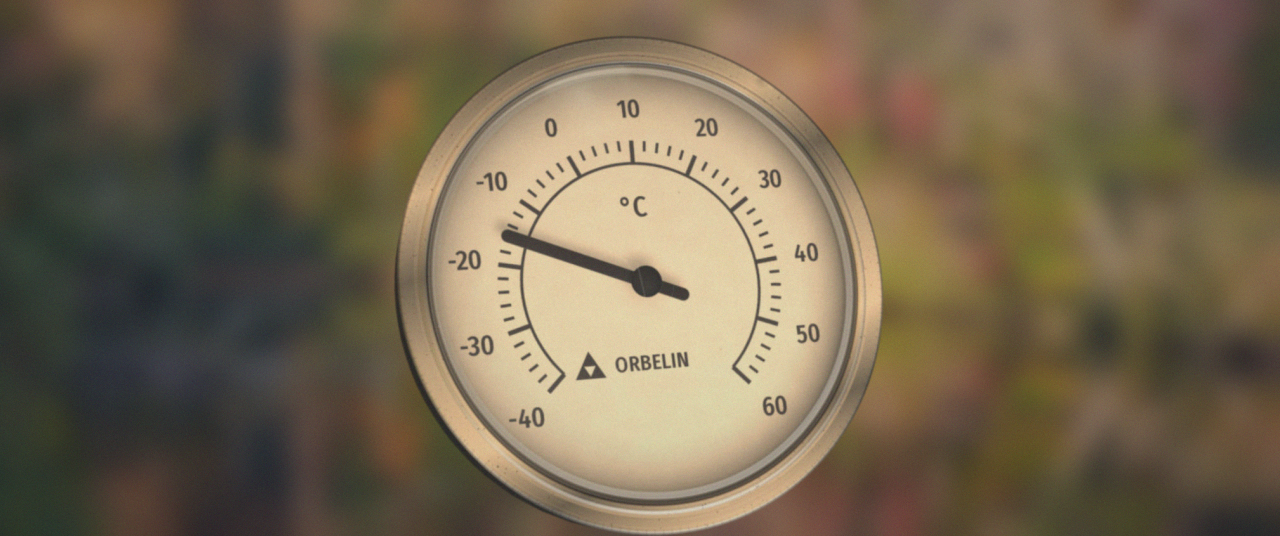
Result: -16 °C
